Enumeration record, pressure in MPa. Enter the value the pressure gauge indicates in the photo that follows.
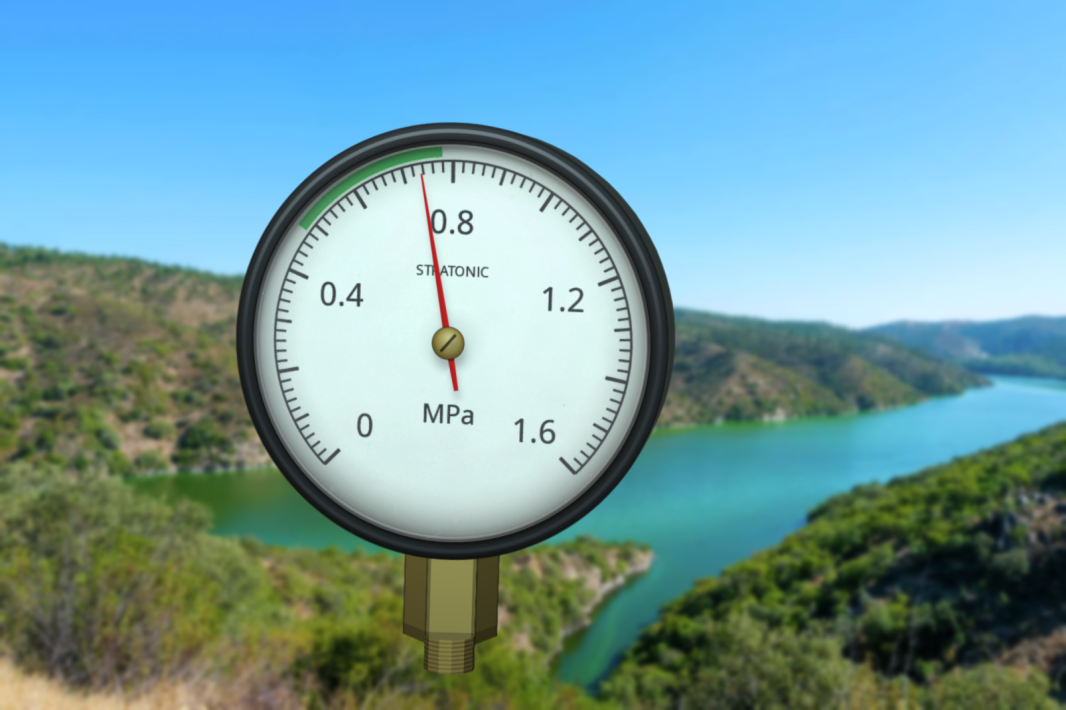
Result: 0.74 MPa
